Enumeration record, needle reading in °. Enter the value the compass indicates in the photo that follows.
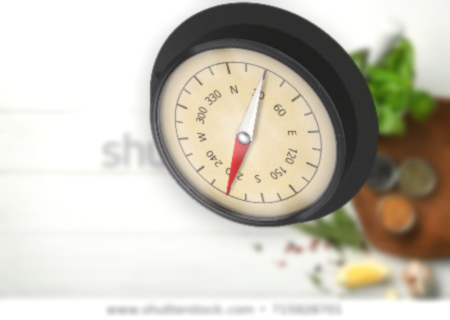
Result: 210 °
